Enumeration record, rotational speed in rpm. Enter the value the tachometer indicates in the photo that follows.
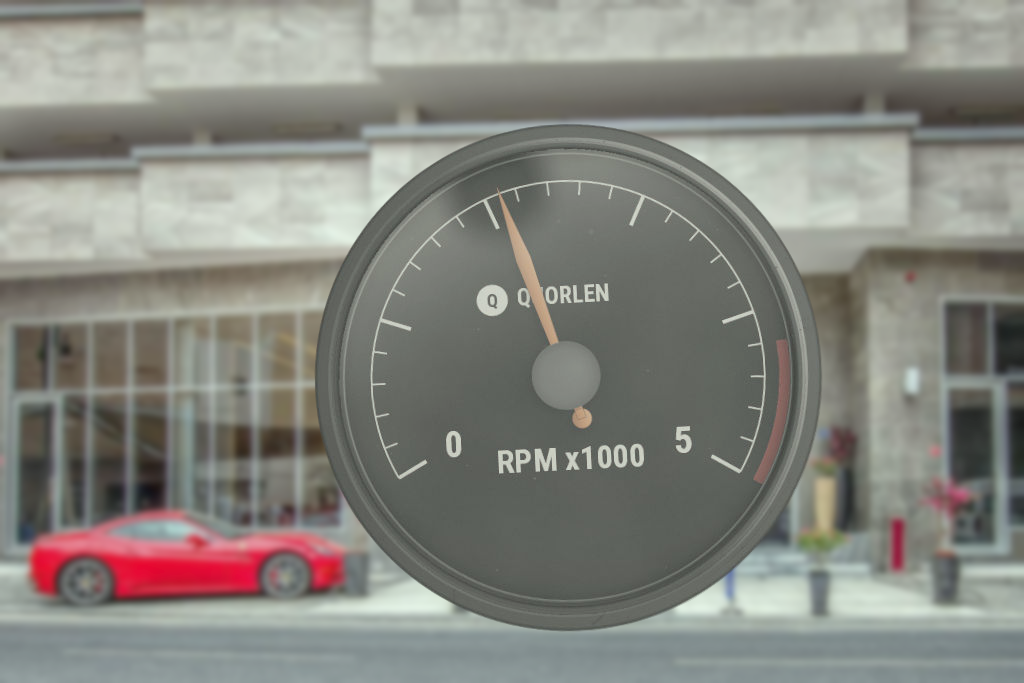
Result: 2100 rpm
